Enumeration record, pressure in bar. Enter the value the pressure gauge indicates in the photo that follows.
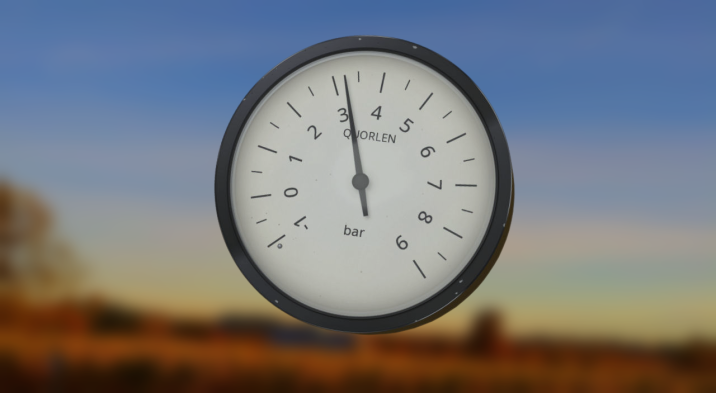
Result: 3.25 bar
